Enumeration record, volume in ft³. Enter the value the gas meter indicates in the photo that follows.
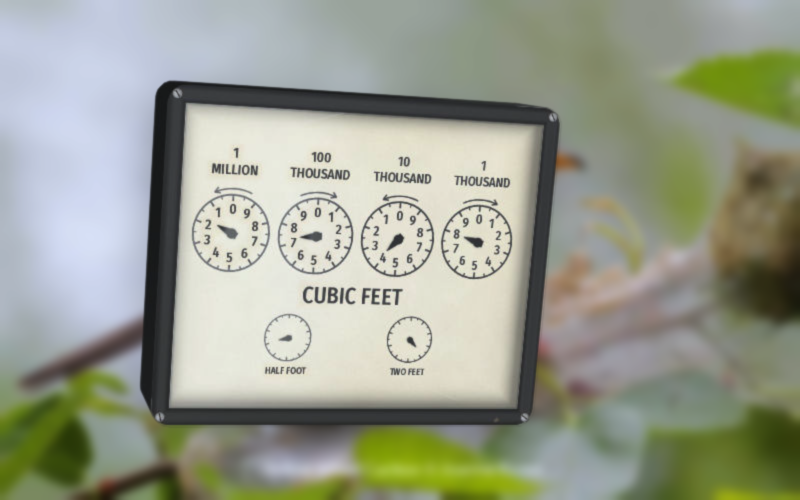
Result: 173800 ft³
